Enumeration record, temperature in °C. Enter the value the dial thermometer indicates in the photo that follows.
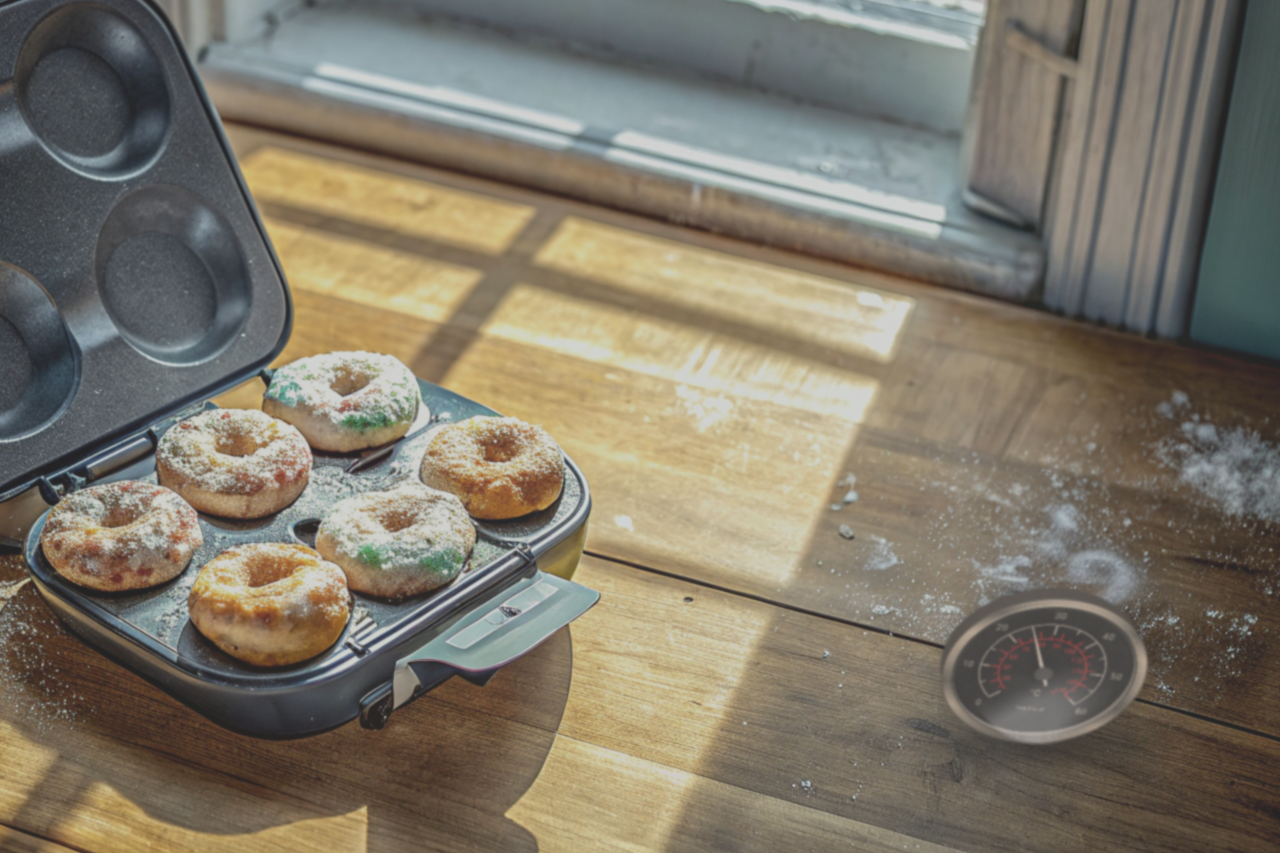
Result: 25 °C
